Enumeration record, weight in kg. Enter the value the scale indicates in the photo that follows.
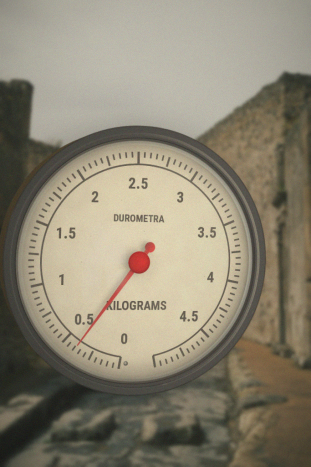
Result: 0.4 kg
